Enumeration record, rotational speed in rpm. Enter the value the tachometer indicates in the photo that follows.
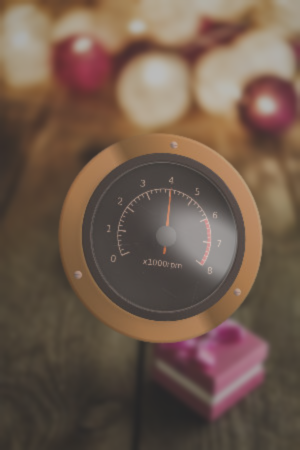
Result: 4000 rpm
